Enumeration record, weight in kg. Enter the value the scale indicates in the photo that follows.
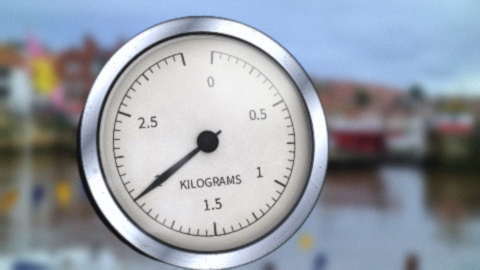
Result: 2 kg
